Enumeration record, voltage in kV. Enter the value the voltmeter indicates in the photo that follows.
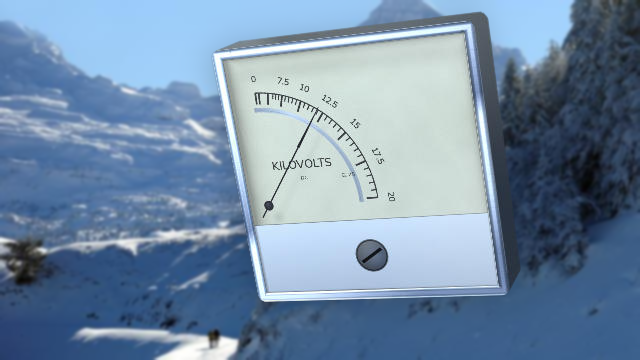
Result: 12 kV
